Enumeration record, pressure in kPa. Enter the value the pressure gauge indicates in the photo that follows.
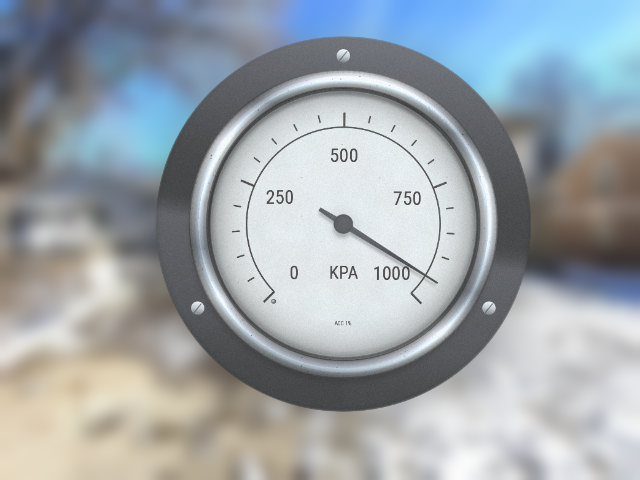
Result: 950 kPa
